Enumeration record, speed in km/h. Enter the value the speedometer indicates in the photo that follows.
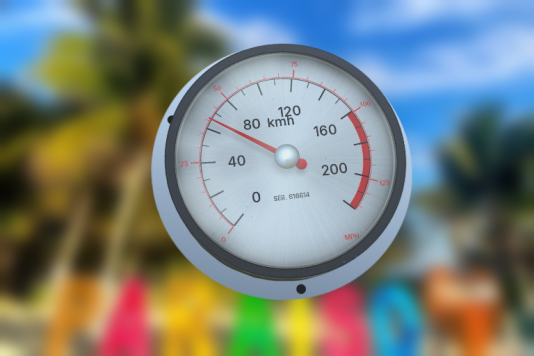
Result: 65 km/h
